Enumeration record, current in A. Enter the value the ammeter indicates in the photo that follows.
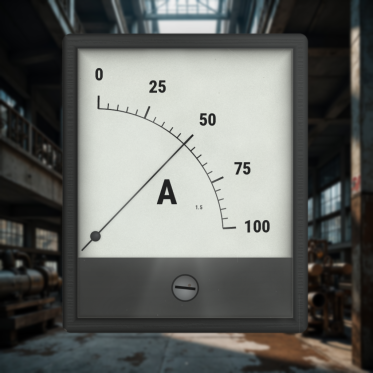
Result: 50 A
